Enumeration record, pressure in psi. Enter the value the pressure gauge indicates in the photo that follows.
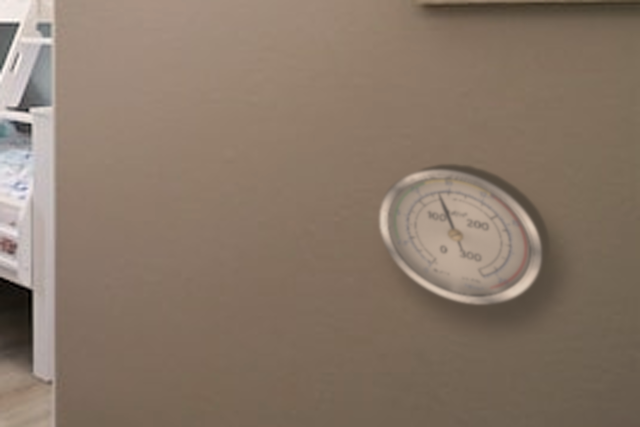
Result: 130 psi
